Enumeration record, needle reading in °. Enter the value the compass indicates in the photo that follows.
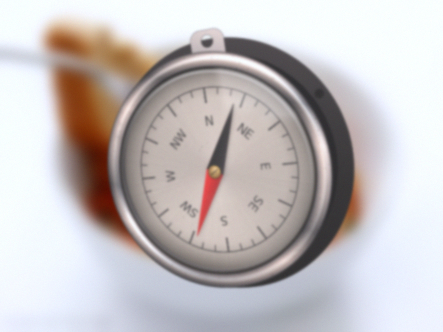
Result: 205 °
